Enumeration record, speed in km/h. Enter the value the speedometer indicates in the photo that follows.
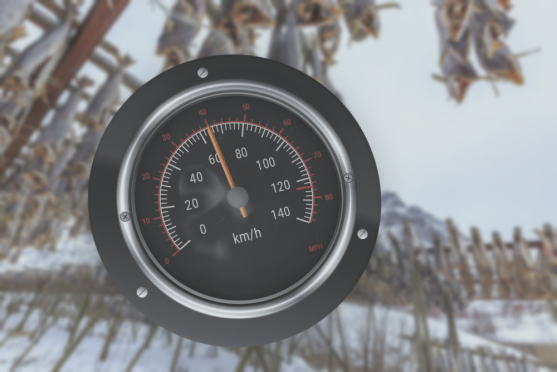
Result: 64 km/h
